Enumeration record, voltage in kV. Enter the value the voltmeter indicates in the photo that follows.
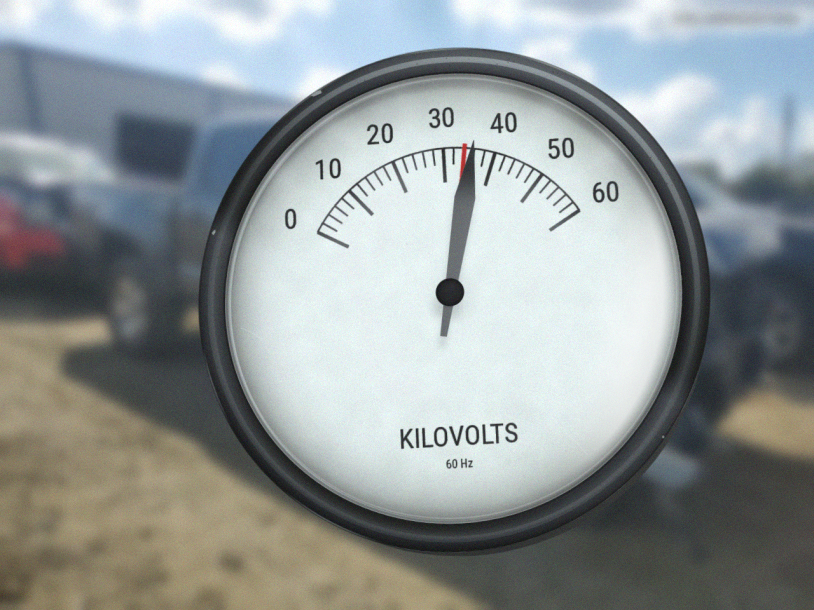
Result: 36 kV
